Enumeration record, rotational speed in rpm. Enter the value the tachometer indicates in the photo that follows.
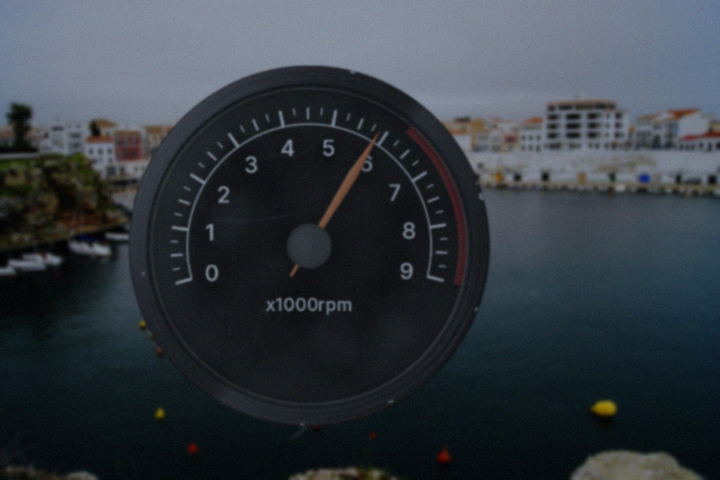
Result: 5875 rpm
